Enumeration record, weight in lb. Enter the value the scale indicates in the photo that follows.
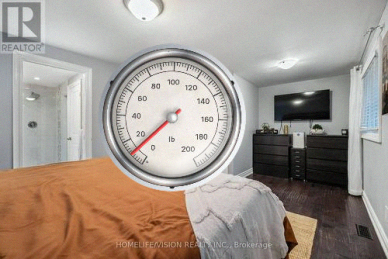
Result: 10 lb
